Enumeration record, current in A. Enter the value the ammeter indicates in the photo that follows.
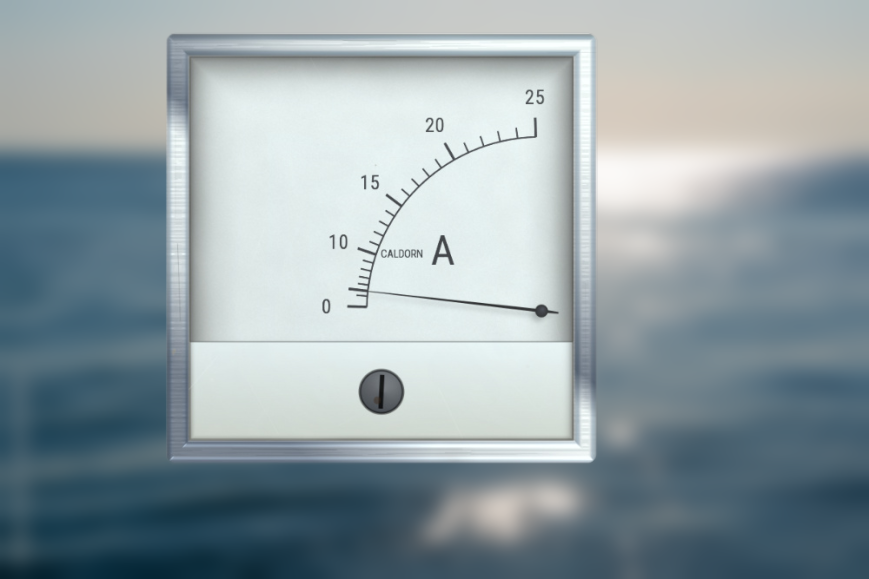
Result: 5 A
